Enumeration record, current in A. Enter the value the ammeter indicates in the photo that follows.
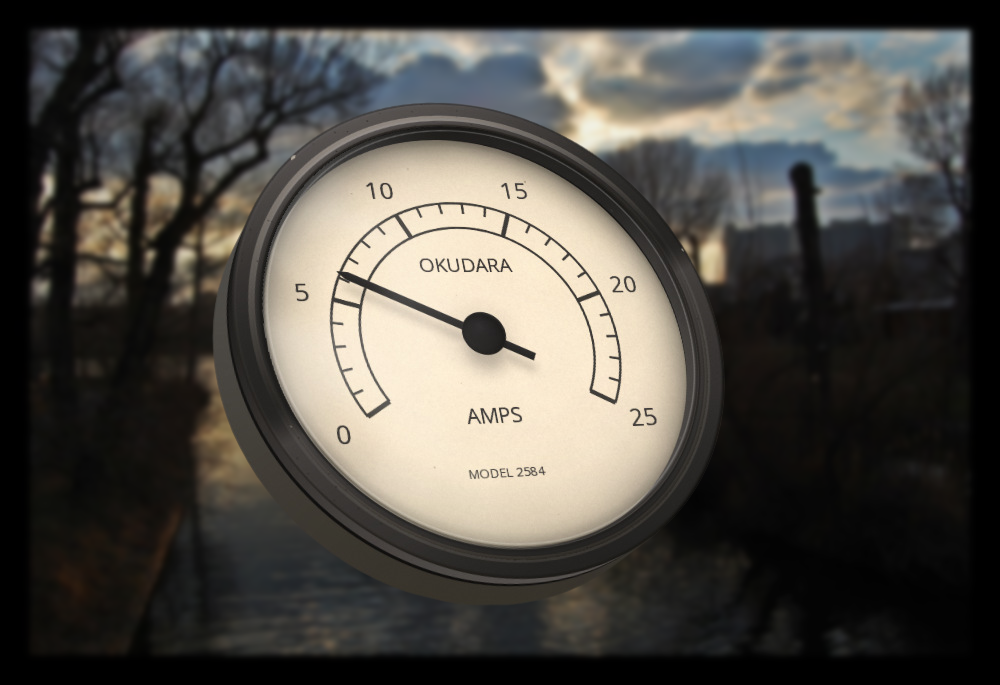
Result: 6 A
